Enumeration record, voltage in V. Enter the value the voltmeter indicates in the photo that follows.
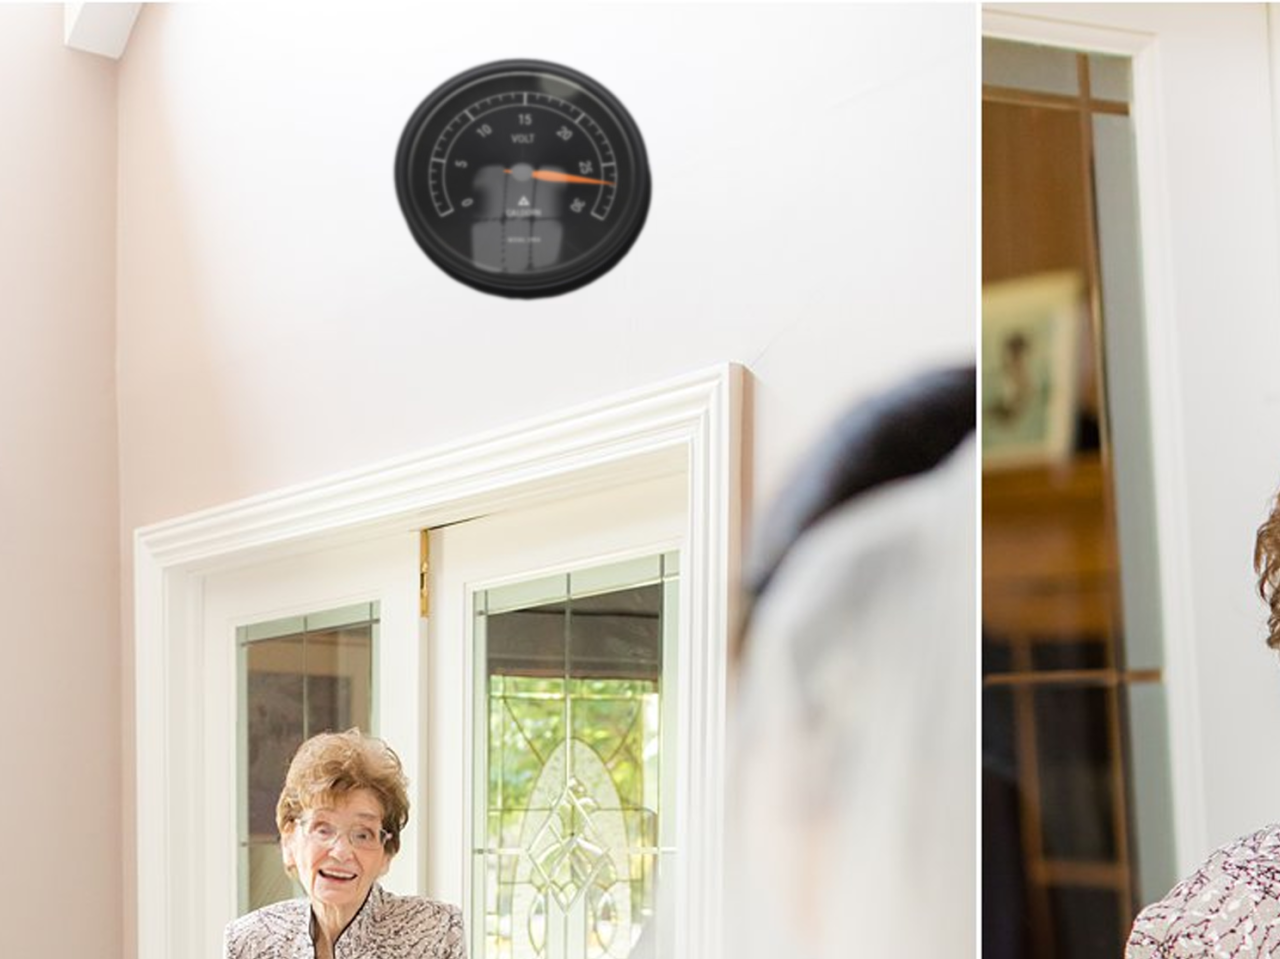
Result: 27 V
